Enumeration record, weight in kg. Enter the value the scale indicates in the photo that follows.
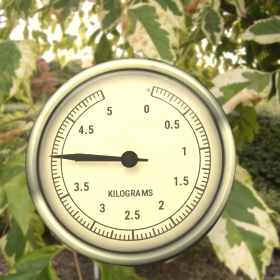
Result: 4 kg
